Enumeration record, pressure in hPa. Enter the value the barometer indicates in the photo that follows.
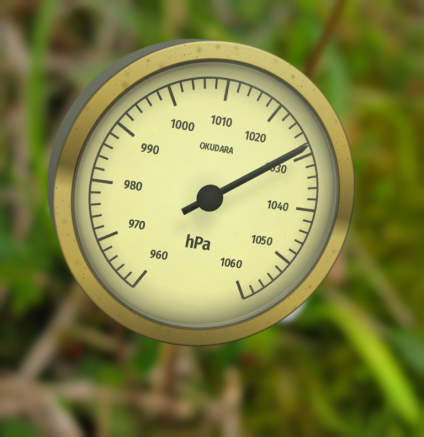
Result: 1028 hPa
